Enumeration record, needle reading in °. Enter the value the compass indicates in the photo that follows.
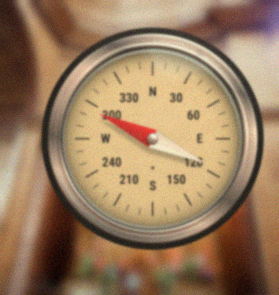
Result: 295 °
